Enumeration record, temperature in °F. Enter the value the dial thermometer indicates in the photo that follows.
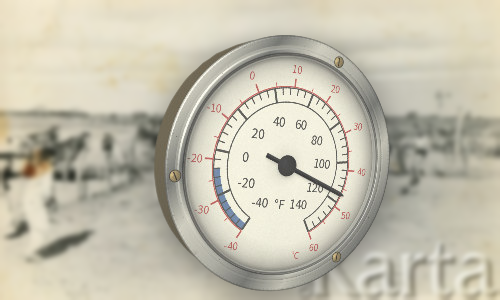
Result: 116 °F
